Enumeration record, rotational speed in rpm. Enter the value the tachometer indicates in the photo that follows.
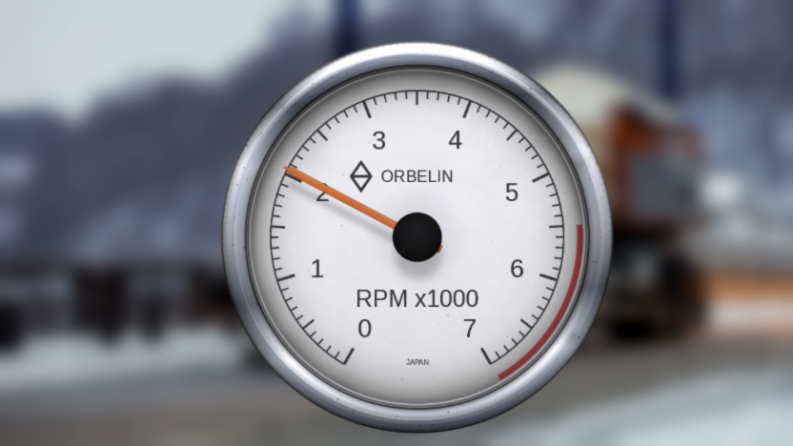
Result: 2050 rpm
